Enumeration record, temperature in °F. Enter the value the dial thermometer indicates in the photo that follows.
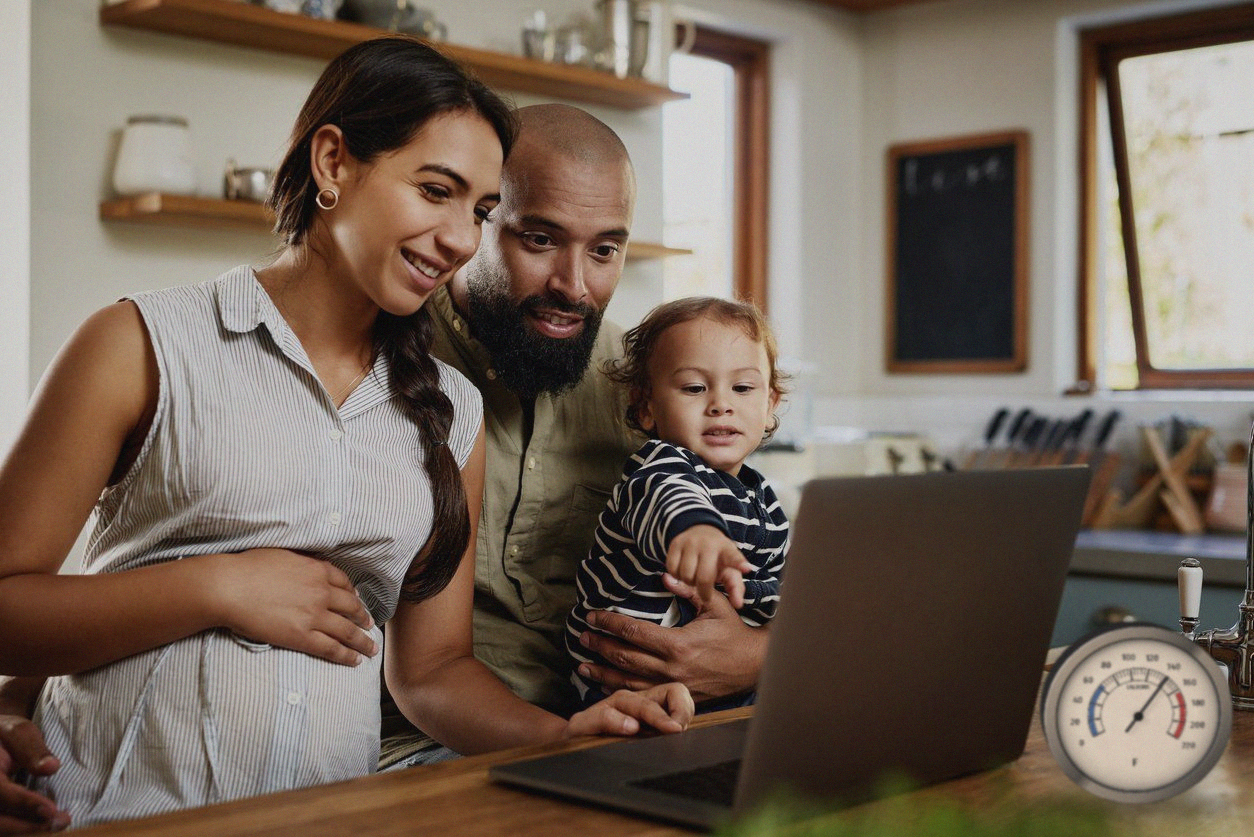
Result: 140 °F
